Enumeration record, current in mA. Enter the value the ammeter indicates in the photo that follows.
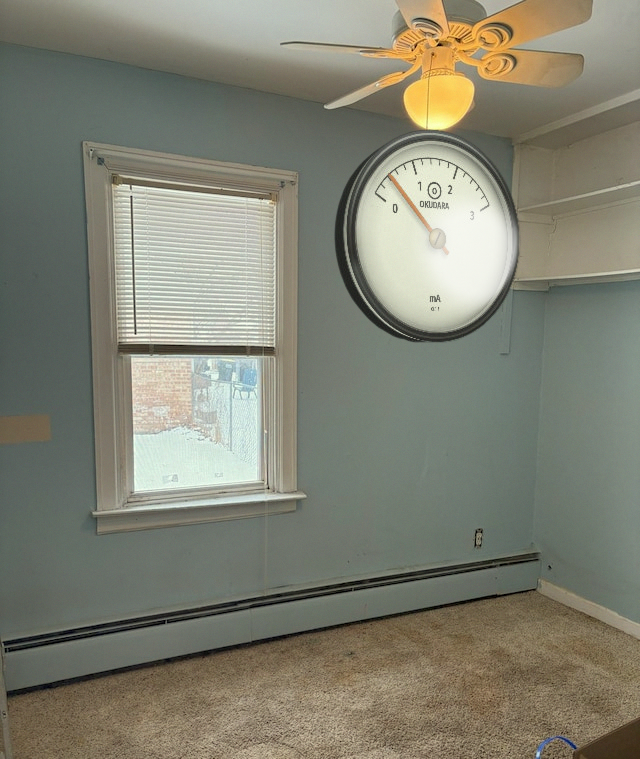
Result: 0.4 mA
